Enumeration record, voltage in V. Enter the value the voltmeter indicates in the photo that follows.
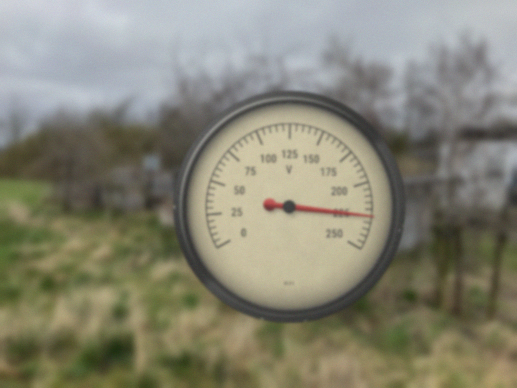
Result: 225 V
